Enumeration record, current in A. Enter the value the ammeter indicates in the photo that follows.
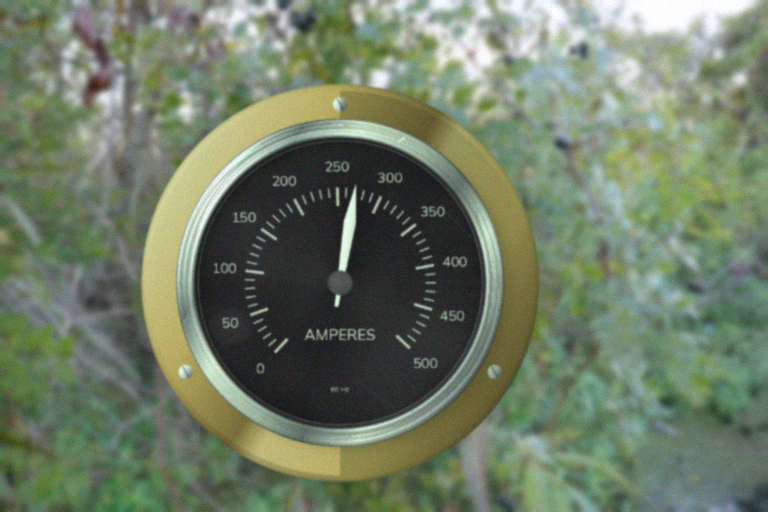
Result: 270 A
